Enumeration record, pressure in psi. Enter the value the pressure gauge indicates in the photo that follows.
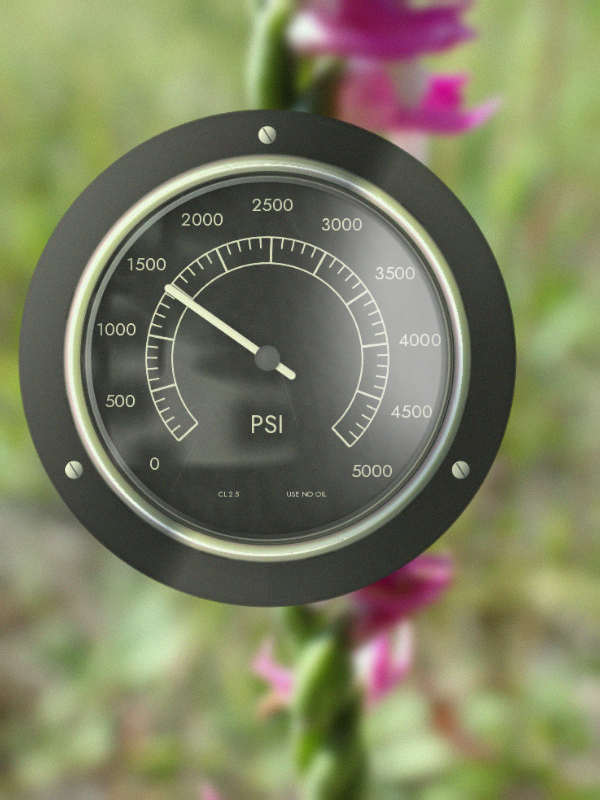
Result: 1450 psi
